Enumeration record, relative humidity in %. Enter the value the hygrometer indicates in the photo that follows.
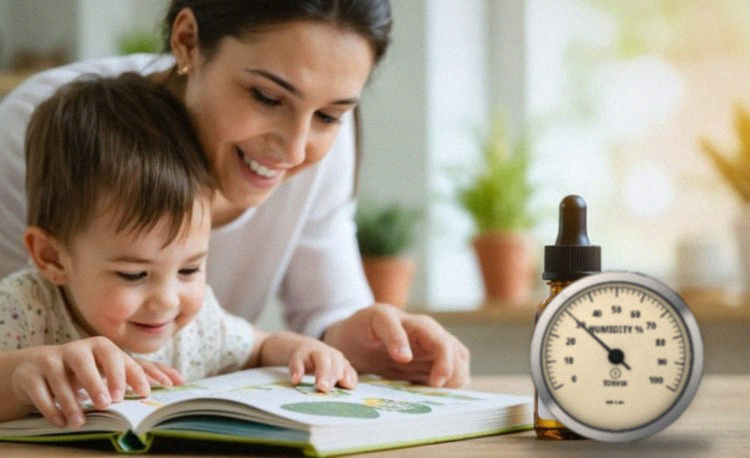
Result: 30 %
